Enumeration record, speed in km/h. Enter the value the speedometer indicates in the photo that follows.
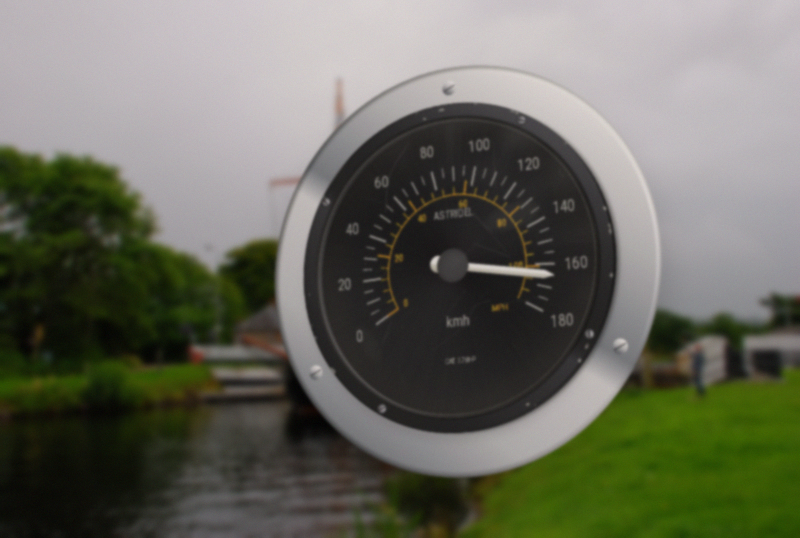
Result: 165 km/h
